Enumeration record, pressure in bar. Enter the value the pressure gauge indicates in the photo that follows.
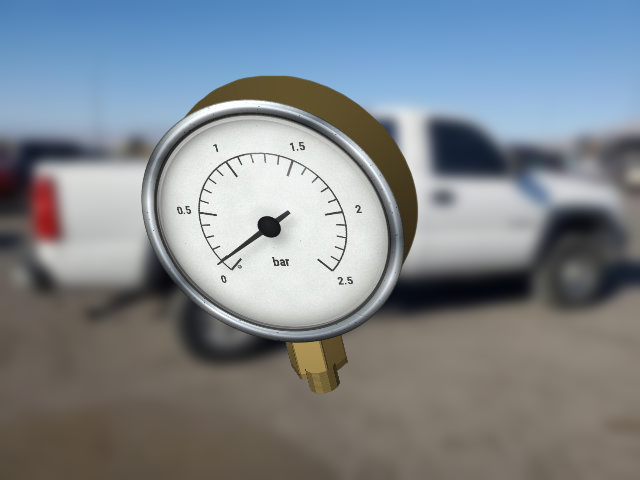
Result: 0.1 bar
